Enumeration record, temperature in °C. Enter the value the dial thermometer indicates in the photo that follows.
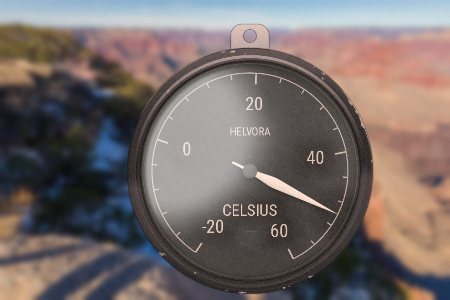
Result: 50 °C
